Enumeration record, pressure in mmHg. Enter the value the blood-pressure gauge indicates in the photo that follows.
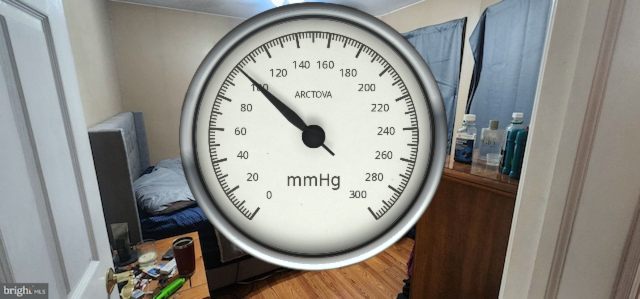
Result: 100 mmHg
